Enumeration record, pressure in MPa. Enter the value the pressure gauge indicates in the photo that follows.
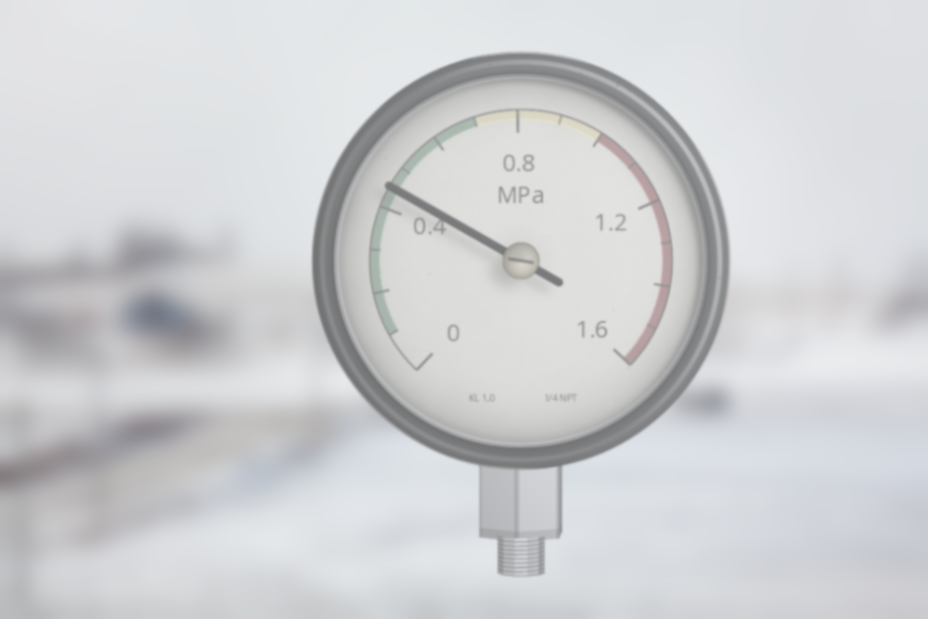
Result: 0.45 MPa
